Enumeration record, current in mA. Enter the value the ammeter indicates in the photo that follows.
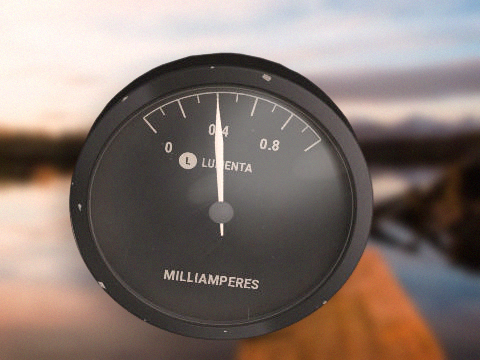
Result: 0.4 mA
